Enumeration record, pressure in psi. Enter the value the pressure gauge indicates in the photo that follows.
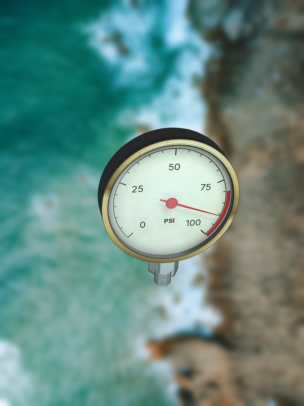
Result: 90 psi
